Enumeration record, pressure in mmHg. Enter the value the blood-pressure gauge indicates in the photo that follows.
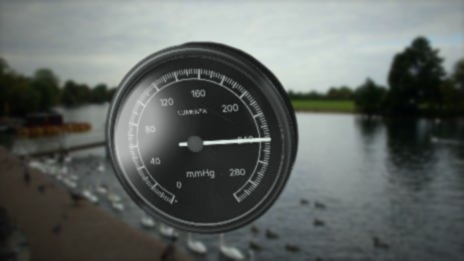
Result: 240 mmHg
